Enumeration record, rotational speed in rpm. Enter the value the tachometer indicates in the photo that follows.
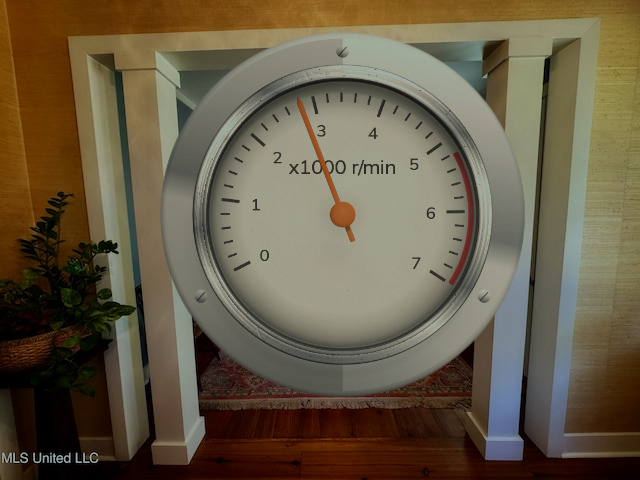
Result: 2800 rpm
